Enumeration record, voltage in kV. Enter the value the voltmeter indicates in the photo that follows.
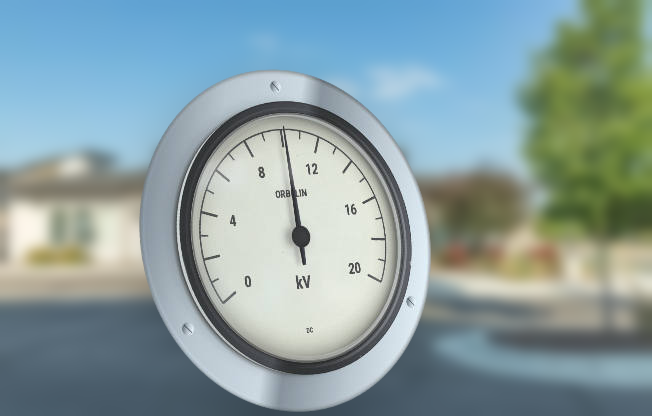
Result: 10 kV
